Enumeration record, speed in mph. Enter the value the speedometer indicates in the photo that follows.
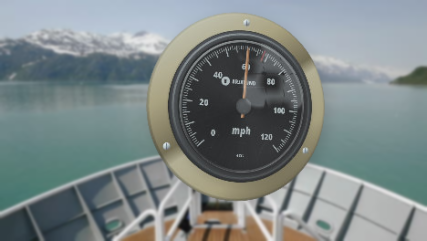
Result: 60 mph
